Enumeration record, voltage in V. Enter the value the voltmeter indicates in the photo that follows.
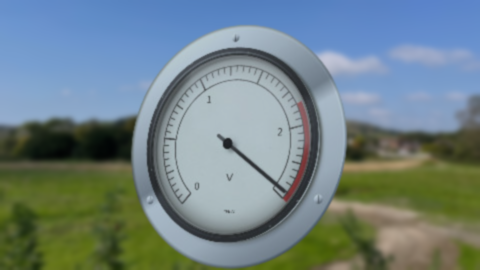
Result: 2.45 V
